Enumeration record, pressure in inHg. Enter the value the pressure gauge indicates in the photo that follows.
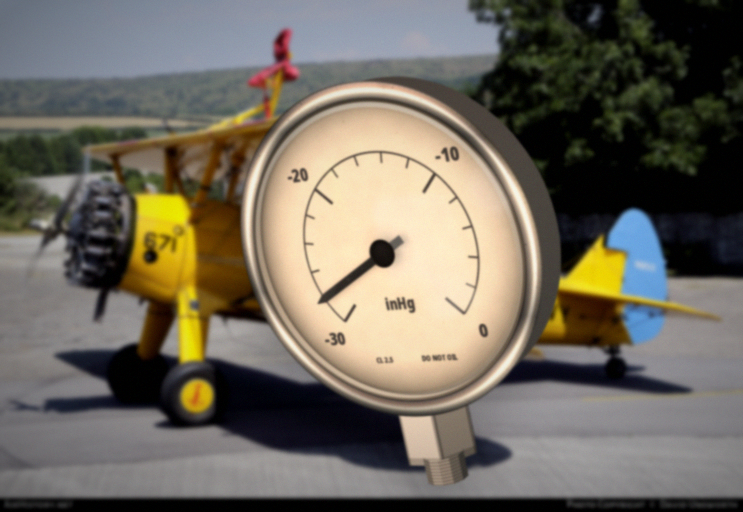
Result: -28 inHg
